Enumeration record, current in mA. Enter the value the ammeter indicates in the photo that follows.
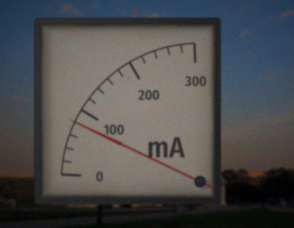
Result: 80 mA
